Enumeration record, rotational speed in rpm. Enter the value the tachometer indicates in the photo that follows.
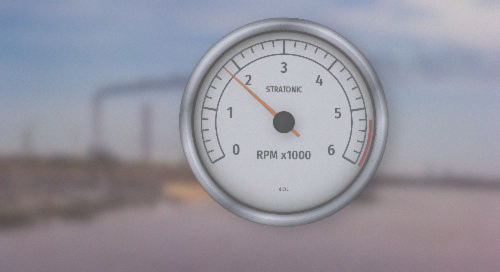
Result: 1800 rpm
